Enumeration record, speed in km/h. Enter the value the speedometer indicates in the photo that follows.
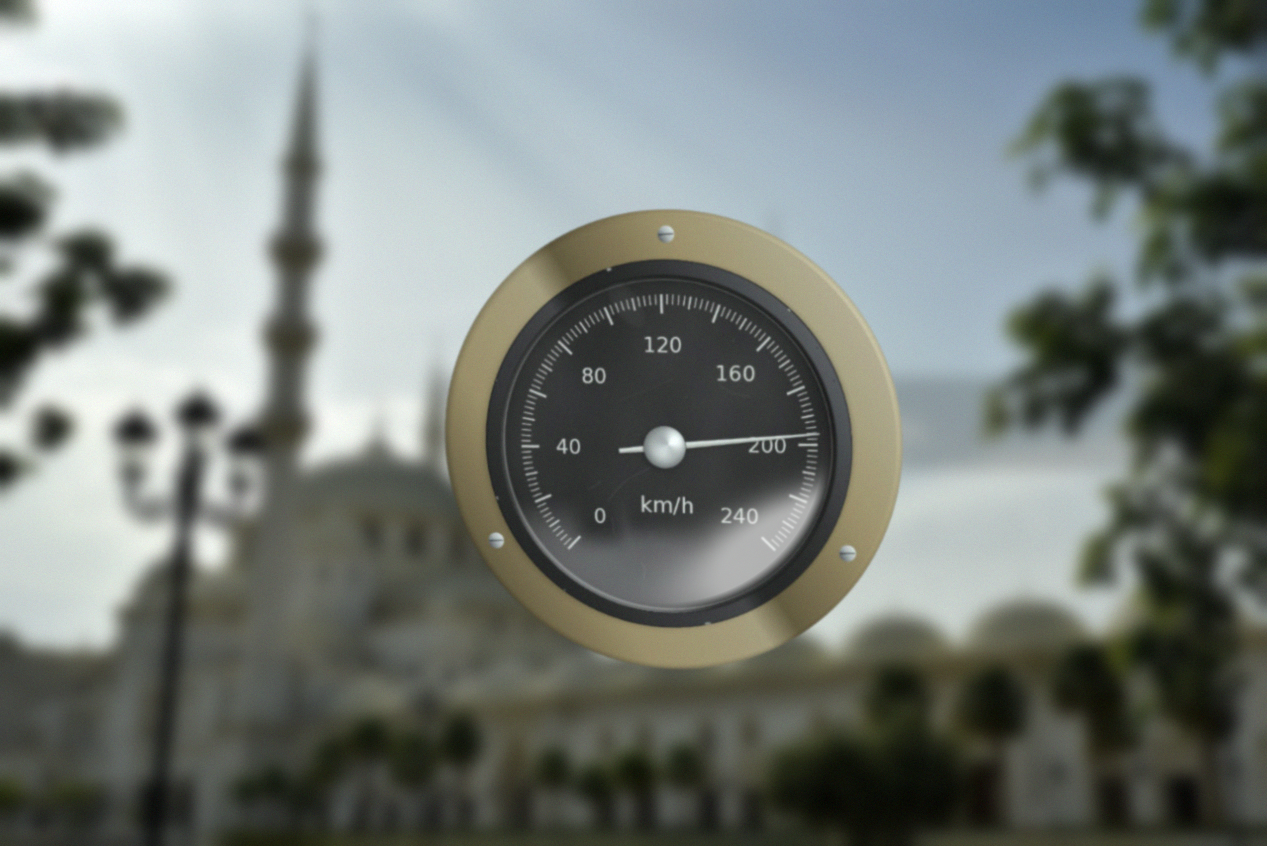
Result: 196 km/h
